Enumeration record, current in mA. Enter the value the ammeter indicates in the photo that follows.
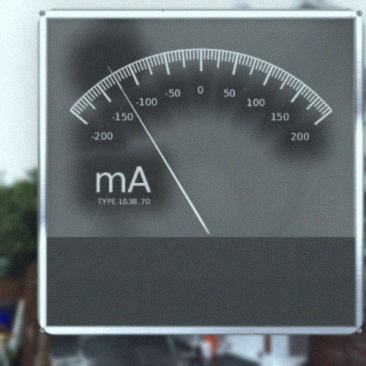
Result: -125 mA
